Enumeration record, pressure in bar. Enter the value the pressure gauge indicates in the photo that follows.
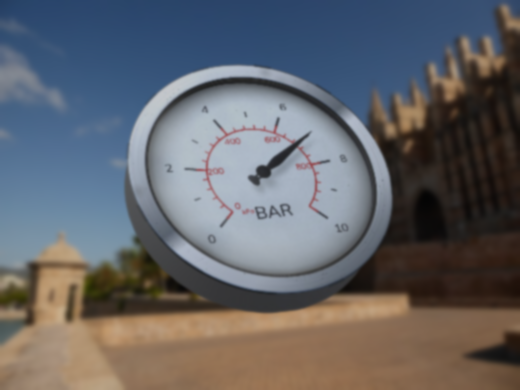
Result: 7 bar
